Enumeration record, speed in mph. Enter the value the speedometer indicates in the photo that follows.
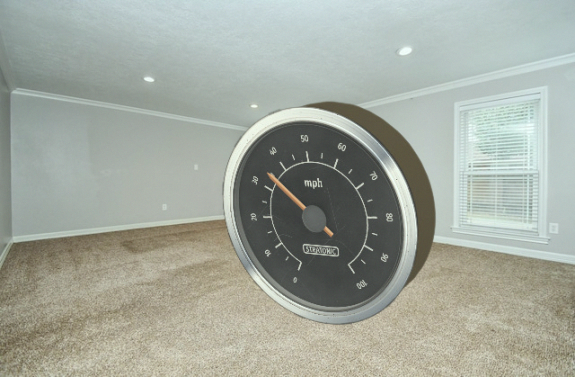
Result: 35 mph
